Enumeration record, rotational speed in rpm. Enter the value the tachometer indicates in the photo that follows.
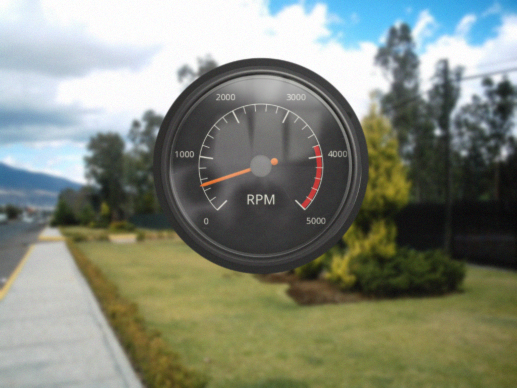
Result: 500 rpm
